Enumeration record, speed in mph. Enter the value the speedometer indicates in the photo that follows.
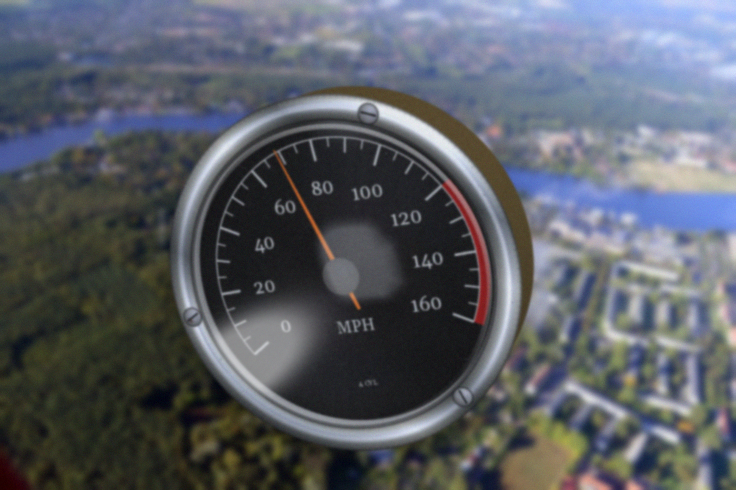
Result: 70 mph
